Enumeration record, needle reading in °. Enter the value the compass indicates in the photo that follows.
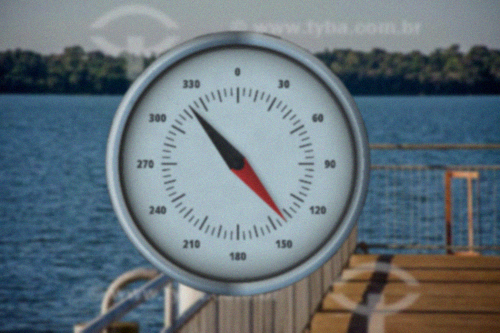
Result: 140 °
